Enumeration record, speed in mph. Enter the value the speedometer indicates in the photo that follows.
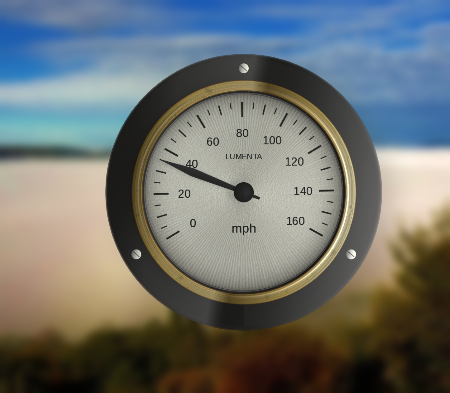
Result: 35 mph
